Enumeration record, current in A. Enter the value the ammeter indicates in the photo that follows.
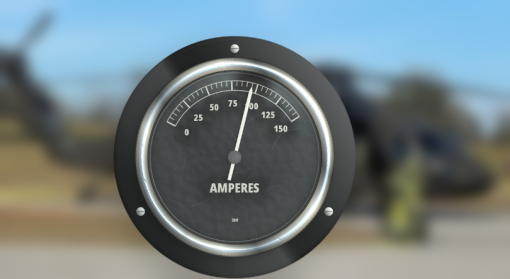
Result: 95 A
